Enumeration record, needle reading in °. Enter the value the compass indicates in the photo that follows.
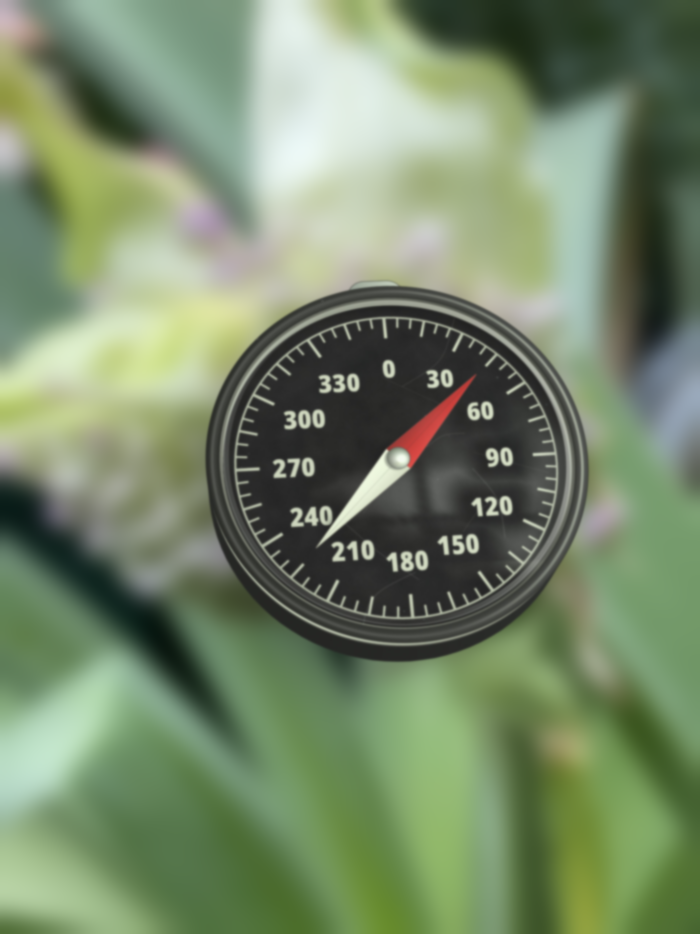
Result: 45 °
